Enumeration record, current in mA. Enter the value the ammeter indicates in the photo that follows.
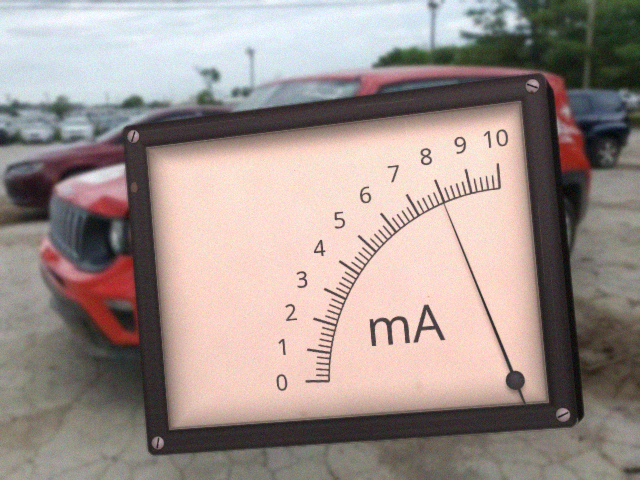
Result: 8 mA
